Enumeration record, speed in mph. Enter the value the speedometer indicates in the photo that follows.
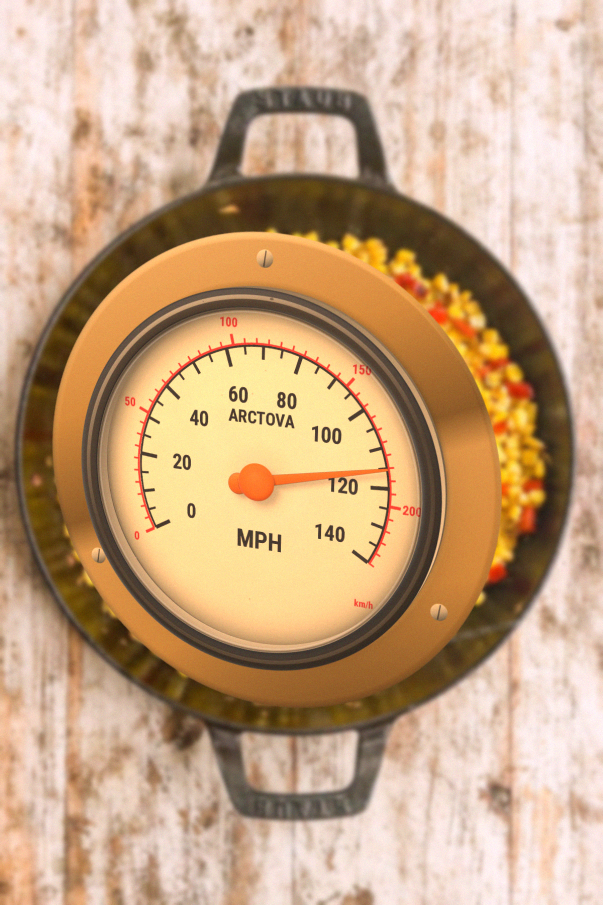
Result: 115 mph
